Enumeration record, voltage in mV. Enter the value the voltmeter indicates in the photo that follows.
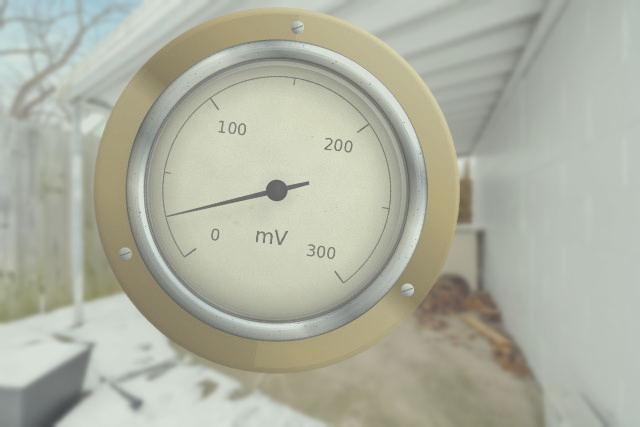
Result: 25 mV
